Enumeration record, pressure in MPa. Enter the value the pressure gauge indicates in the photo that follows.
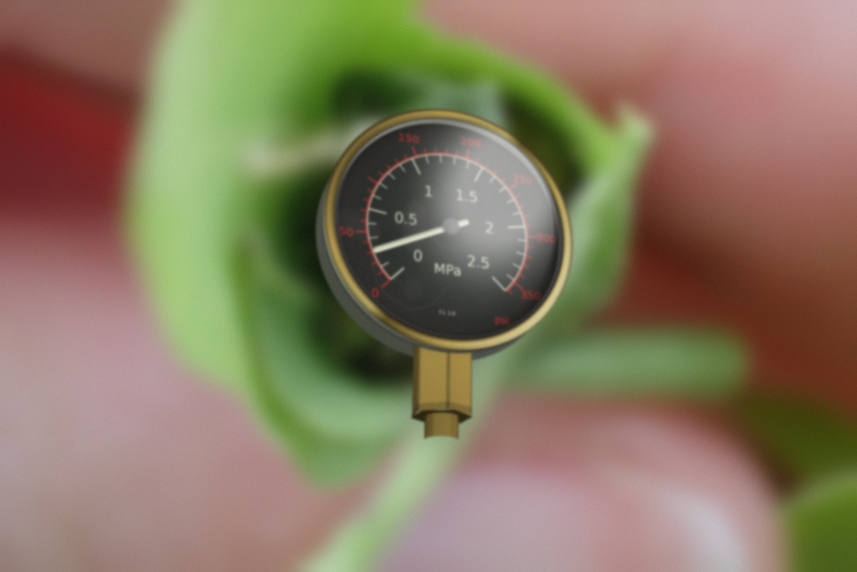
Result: 0.2 MPa
